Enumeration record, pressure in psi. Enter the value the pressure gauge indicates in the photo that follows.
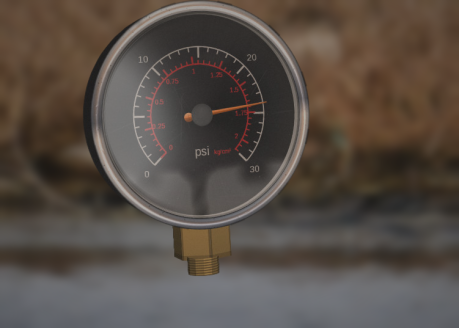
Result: 24 psi
